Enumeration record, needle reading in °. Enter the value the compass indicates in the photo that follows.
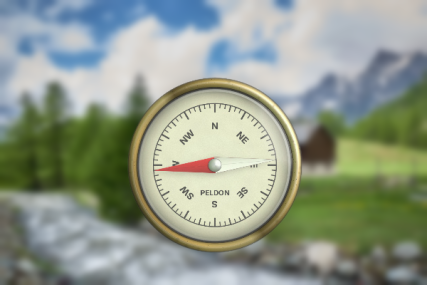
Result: 265 °
